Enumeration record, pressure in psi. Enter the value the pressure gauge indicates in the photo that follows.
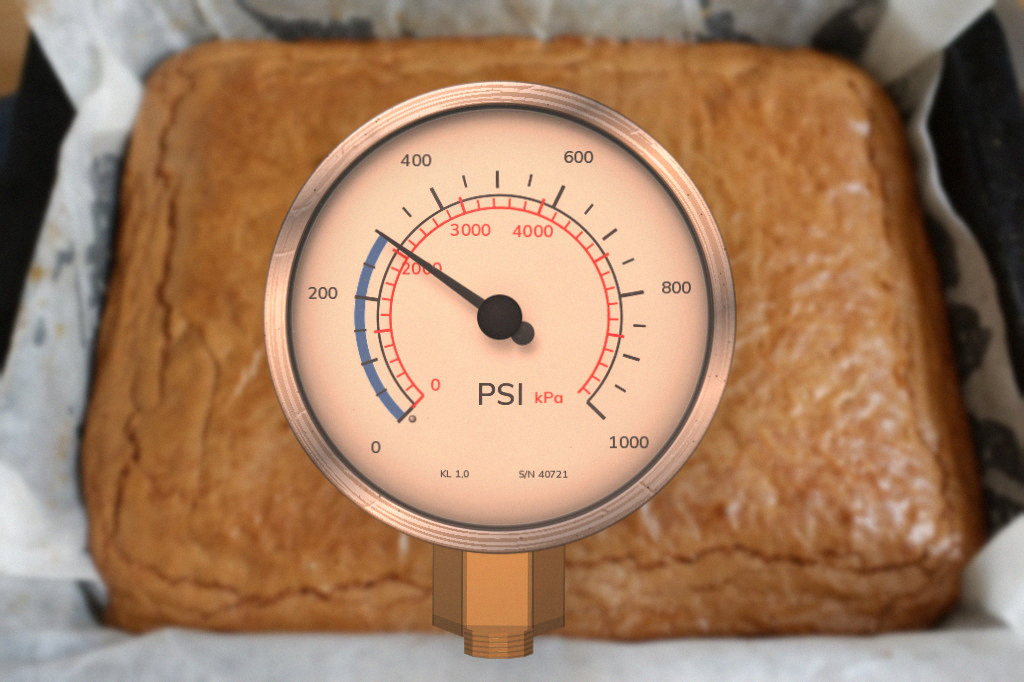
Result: 300 psi
